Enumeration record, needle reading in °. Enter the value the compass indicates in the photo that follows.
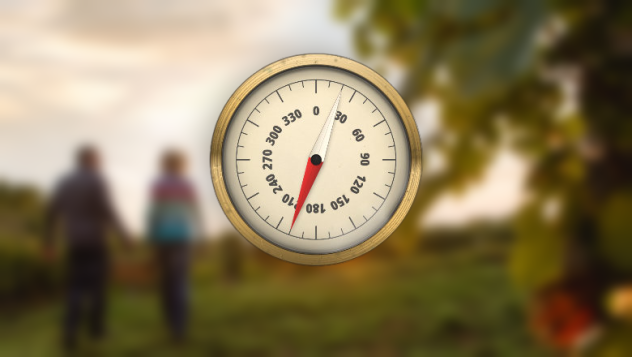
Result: 200 °
